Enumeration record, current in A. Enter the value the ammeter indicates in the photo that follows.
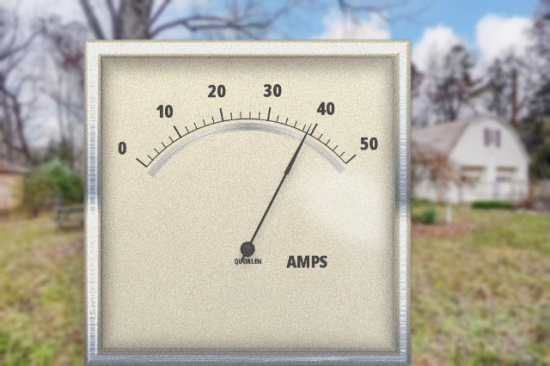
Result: 39 A
